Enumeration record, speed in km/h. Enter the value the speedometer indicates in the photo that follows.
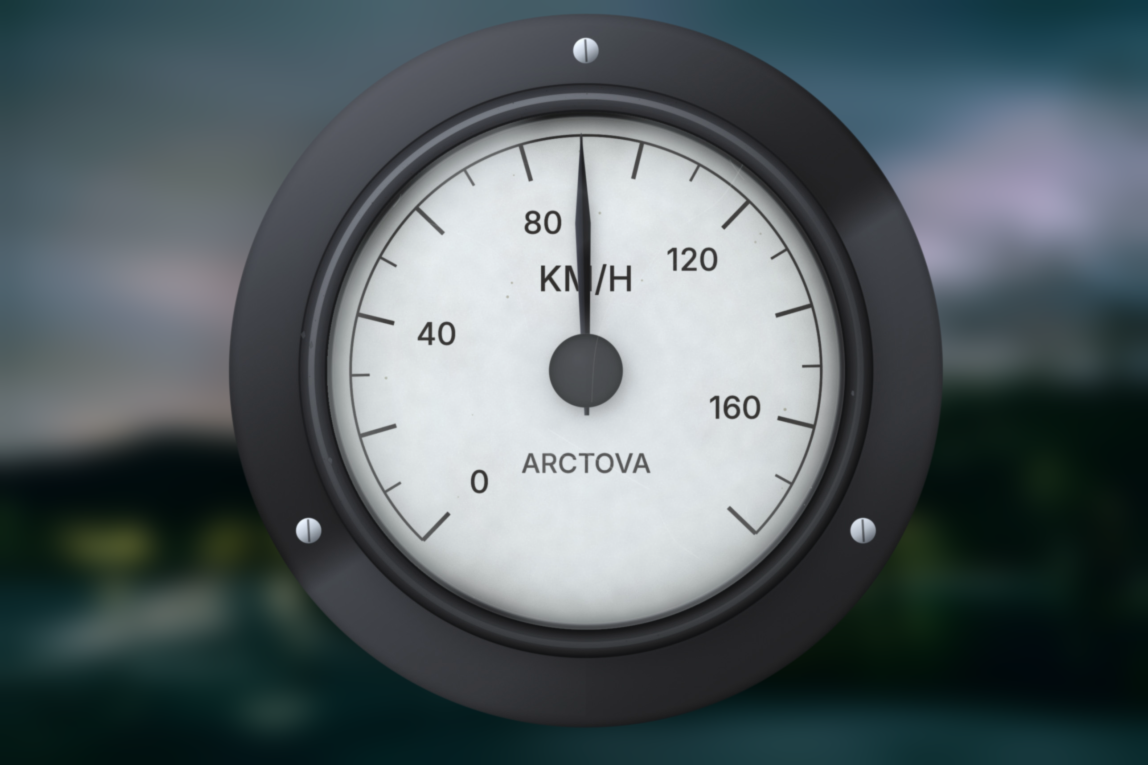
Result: 90 km/h
